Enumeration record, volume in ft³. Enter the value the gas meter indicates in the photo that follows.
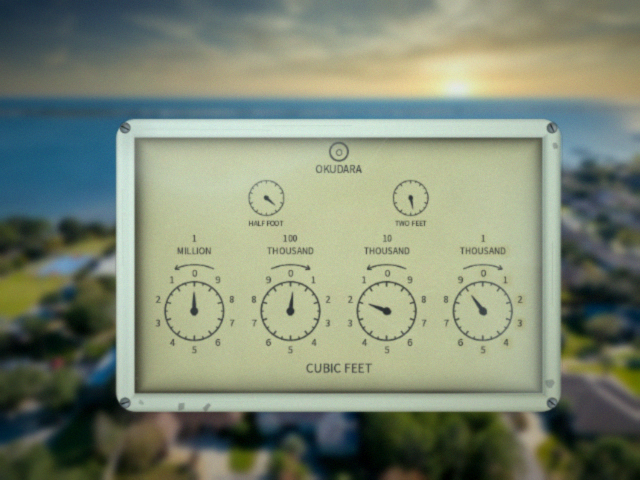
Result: 1900 ft³
